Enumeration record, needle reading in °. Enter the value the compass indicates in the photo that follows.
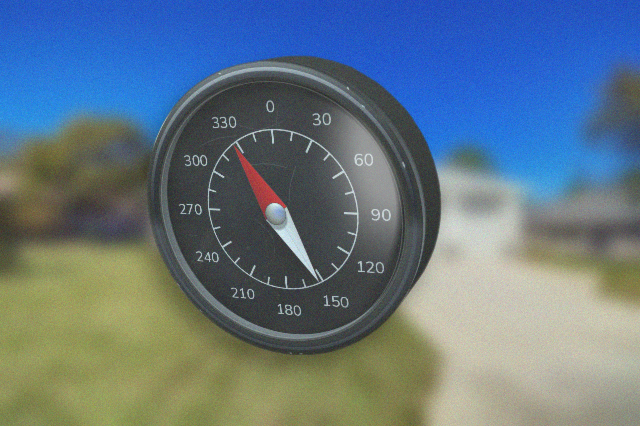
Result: 330 °
